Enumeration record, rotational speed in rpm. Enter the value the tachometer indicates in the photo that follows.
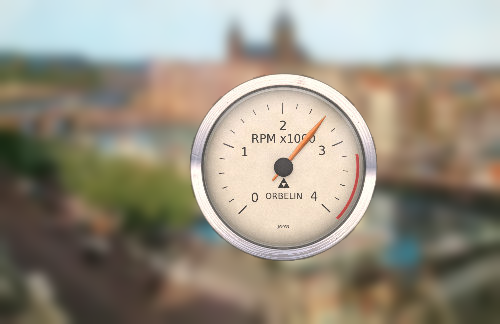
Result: 2600 rpm
